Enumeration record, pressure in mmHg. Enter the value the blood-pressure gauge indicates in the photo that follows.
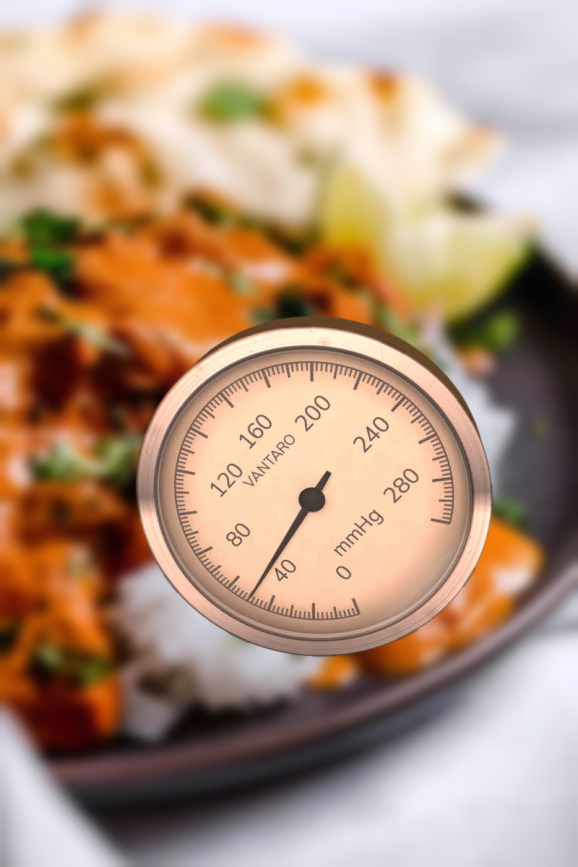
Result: 50 mmHg
